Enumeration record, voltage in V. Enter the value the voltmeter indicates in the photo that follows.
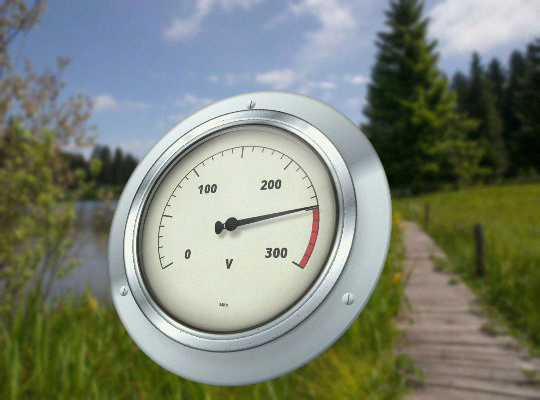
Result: 250 V
